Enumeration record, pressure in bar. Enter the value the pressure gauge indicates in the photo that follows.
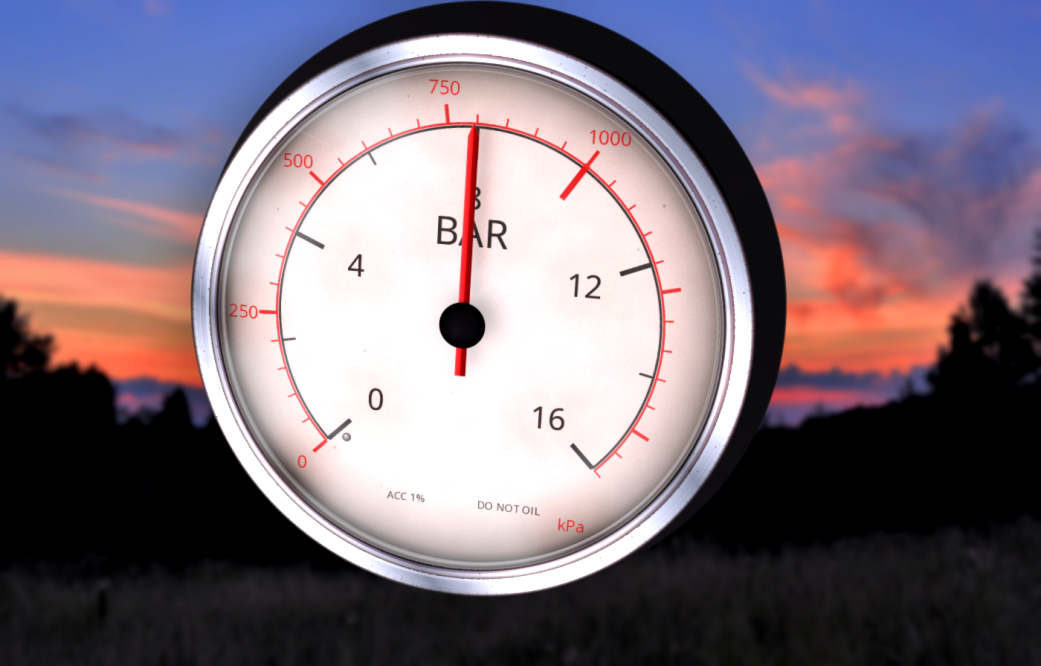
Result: 8 bar
